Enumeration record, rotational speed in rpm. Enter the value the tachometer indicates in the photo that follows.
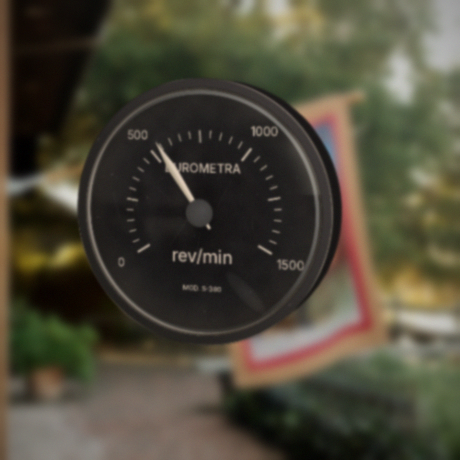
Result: 550 rpm
